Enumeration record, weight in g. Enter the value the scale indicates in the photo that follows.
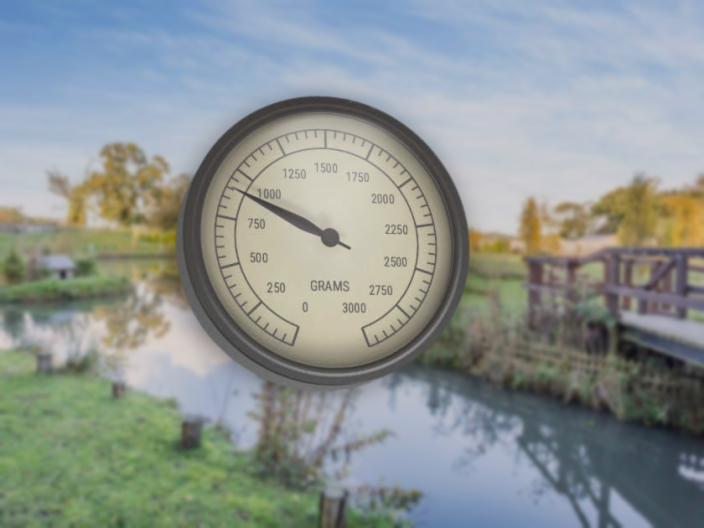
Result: 900 g
